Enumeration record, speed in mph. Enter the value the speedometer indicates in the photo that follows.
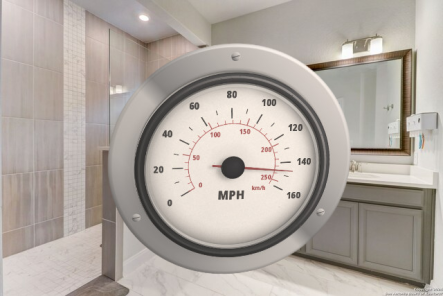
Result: 145 mph
